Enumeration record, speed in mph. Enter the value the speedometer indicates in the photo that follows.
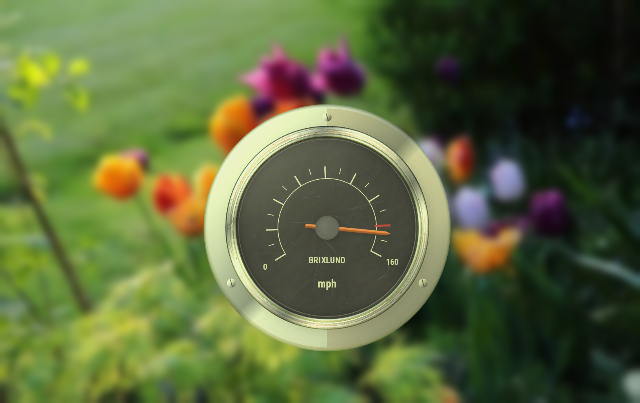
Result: 145 mph
